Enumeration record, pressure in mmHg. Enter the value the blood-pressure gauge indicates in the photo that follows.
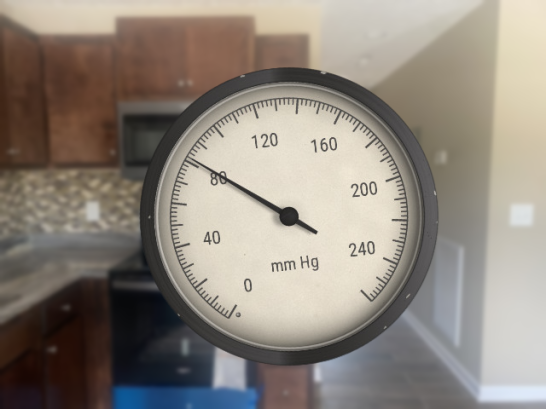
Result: 82 mmHg
